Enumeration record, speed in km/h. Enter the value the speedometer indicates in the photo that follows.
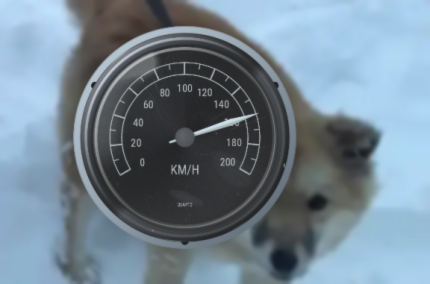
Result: 160 km/h
